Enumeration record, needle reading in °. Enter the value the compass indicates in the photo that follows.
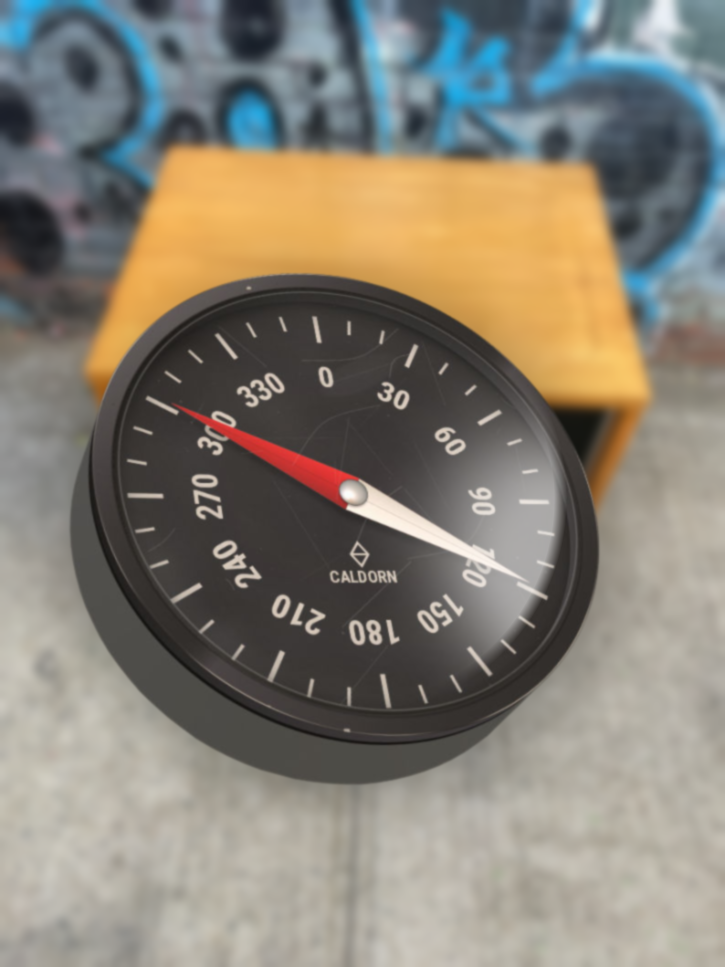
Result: 300 °
